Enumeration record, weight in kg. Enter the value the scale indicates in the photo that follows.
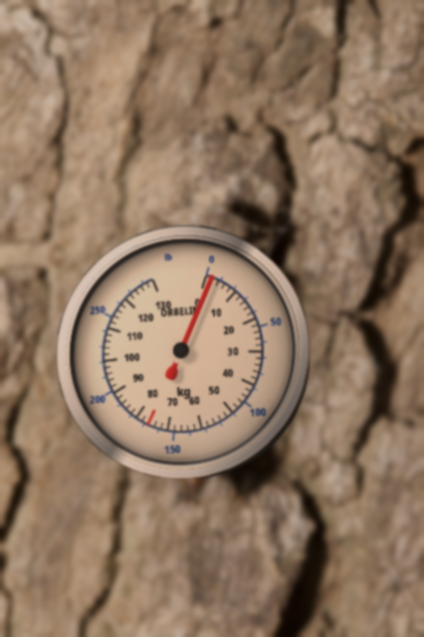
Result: 2 kg
